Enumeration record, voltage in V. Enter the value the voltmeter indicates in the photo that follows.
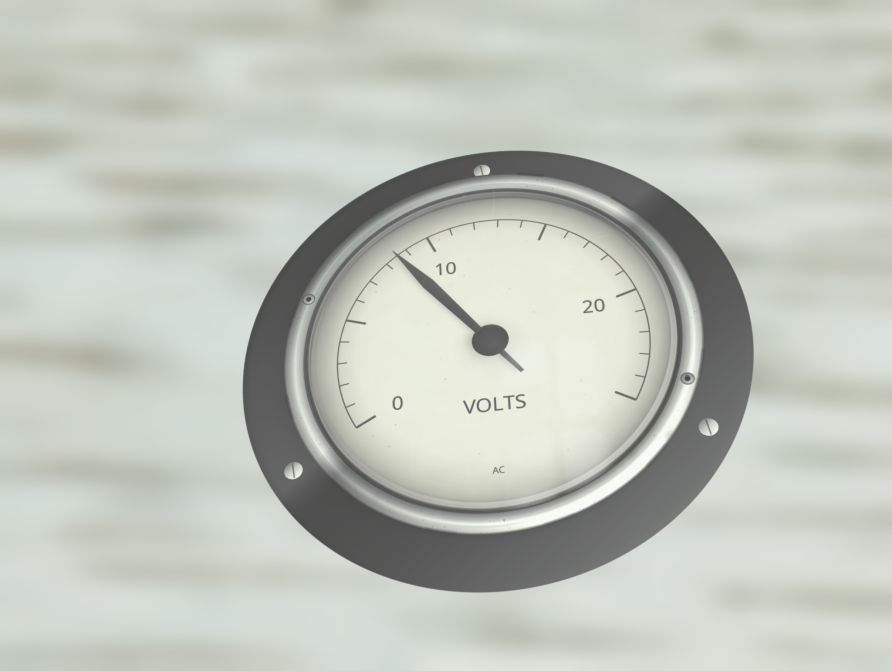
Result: 8.5 V
